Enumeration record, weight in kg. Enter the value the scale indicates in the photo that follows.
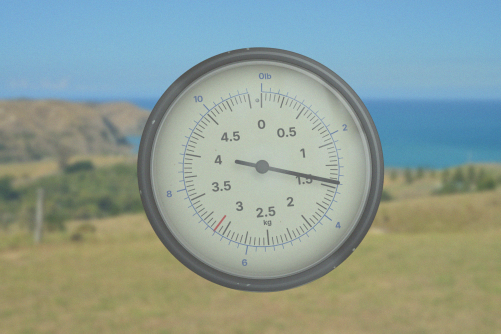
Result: 1.45 kg
